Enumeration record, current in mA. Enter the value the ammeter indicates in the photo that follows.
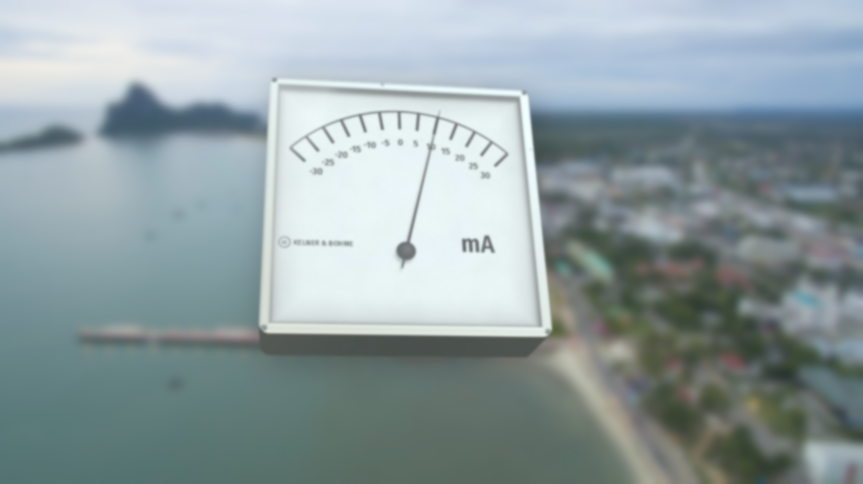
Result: 10 mA
